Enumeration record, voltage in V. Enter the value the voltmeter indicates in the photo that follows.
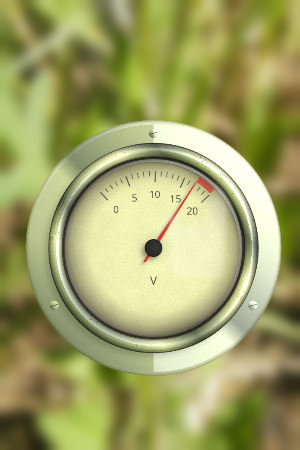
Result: 17 V
